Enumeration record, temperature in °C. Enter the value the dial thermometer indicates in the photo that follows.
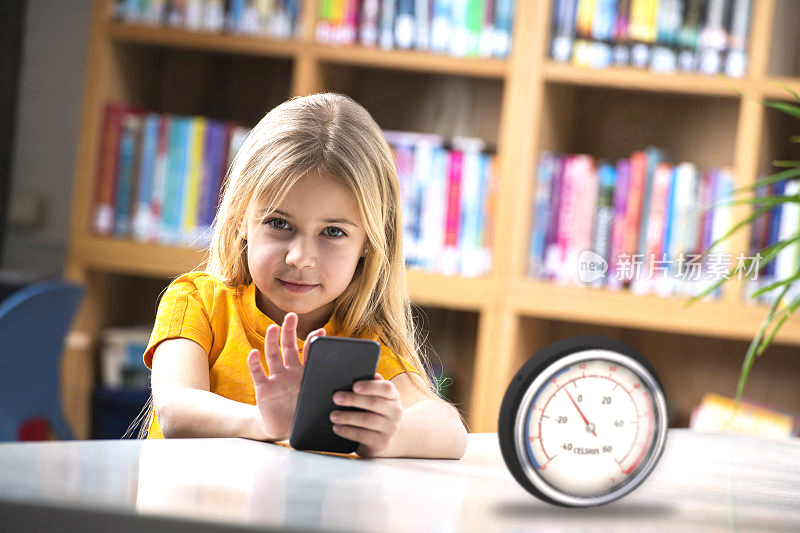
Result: -5 °C
